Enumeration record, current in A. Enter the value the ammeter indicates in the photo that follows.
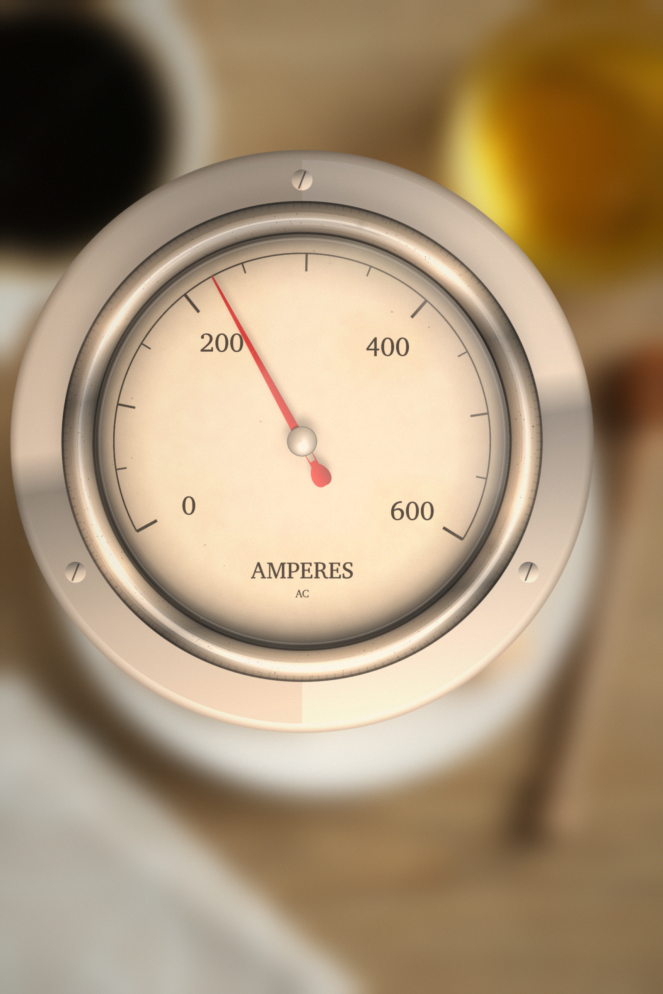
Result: 225 A
